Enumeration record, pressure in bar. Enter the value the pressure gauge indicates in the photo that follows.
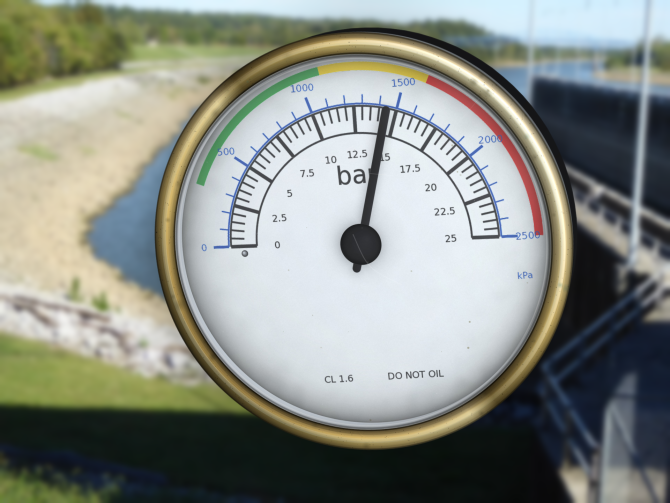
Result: 14.5 bar
